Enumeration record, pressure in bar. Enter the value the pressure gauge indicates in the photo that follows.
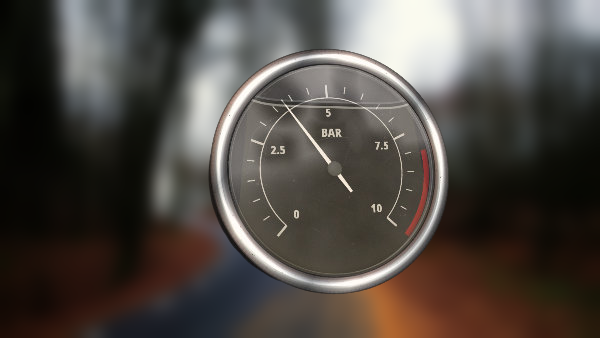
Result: 3.75 bar
